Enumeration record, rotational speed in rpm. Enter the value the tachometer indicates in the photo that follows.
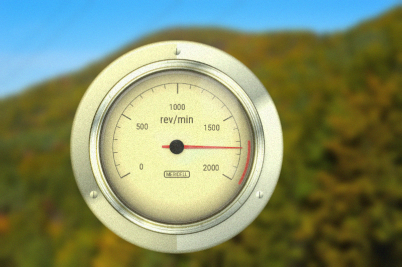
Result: 1750 rpm
